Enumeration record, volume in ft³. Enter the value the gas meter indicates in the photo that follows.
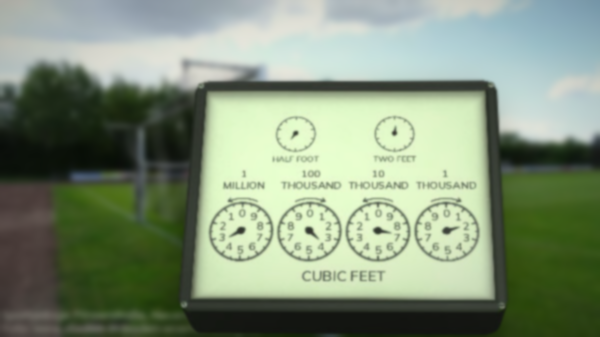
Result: 337200 ft³
